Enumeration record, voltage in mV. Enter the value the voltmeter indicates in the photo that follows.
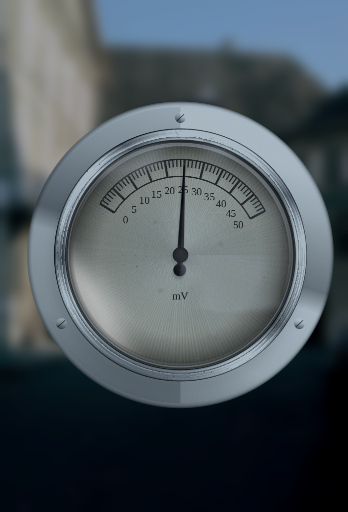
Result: 25 mV
